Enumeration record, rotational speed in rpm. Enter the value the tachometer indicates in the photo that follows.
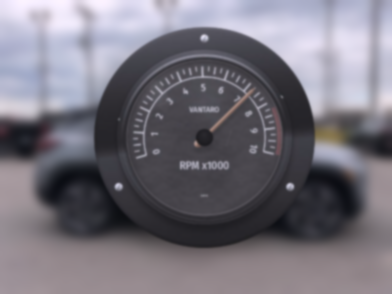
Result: 7250 rpm
